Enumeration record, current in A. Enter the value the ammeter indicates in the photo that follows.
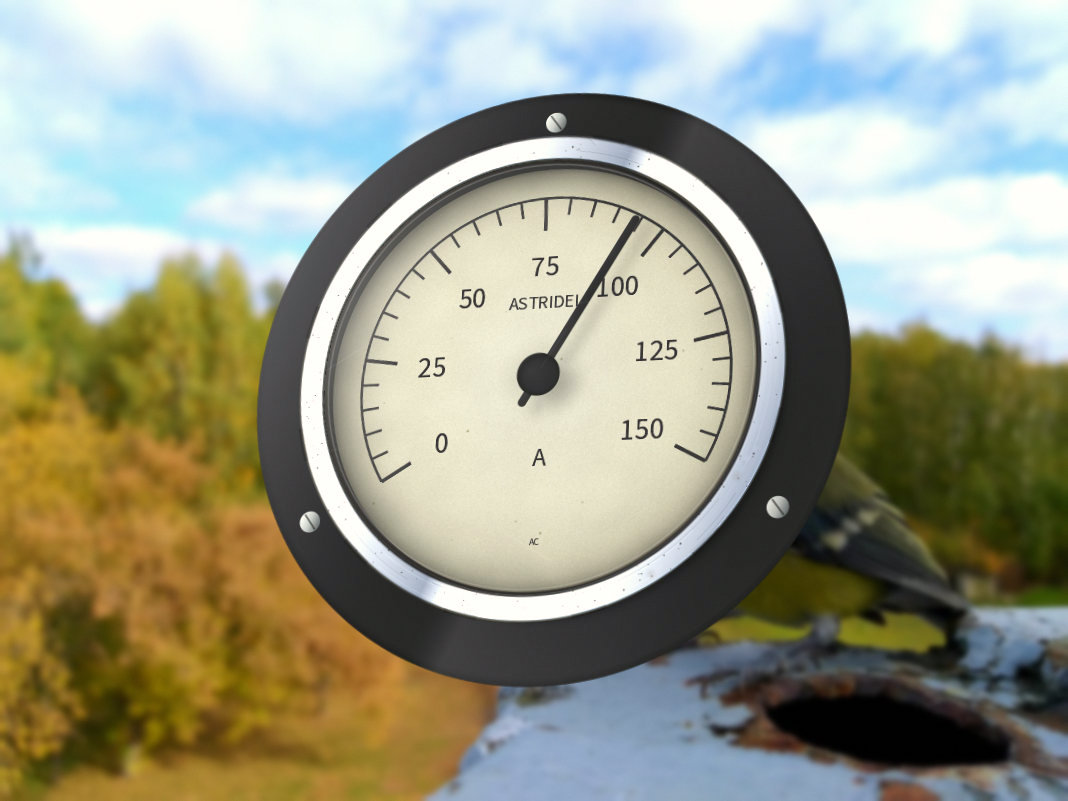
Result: 95 A
